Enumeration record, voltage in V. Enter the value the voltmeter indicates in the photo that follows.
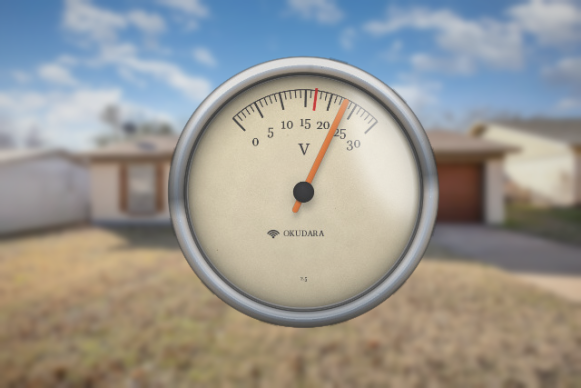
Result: 23 V
